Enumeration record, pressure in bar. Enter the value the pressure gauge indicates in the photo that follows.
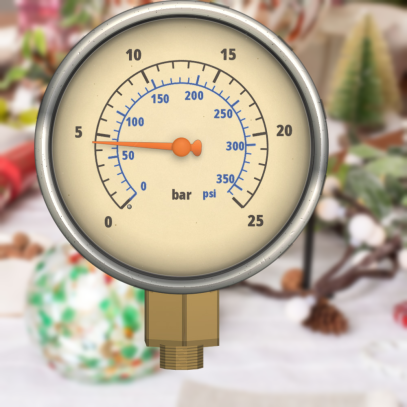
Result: 4.5 bar
